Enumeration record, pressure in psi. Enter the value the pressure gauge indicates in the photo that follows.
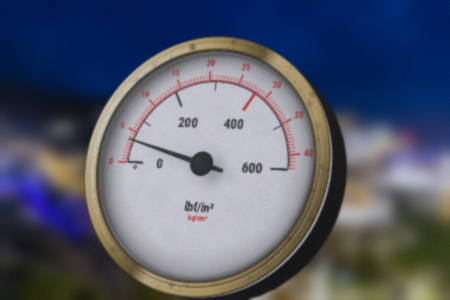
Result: 50 psi
